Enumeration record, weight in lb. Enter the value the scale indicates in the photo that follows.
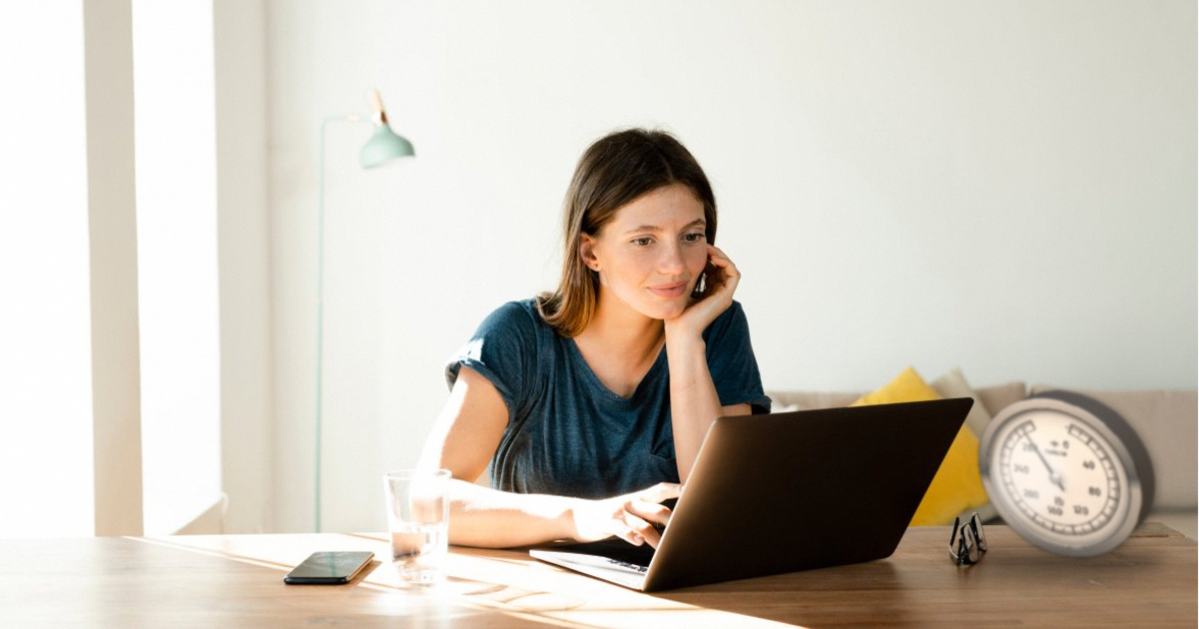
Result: 290 lb
